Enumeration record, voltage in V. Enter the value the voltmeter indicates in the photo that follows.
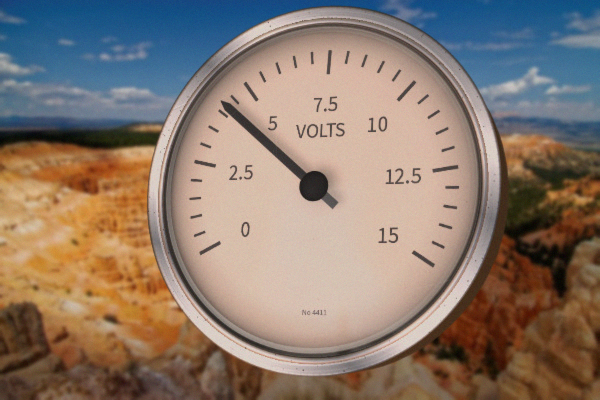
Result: 4.25 V
